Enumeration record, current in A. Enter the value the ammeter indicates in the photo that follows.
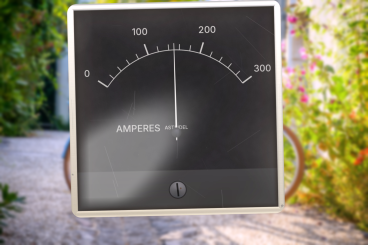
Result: 150 A
